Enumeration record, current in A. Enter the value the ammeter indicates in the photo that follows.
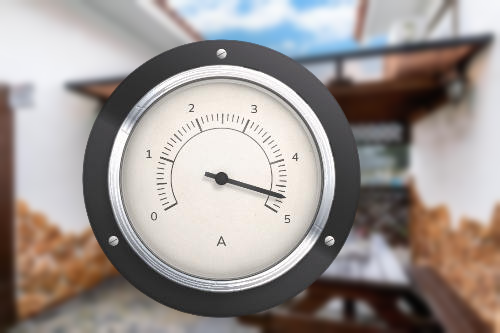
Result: 4.7 A
